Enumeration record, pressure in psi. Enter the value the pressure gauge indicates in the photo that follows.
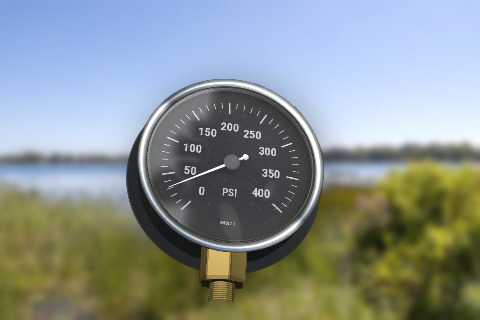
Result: 30 psi
